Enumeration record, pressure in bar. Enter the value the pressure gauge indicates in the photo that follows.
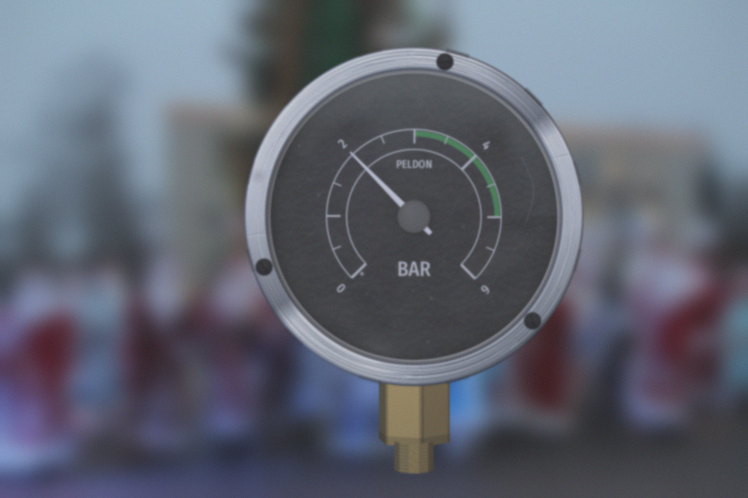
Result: 2 bar
